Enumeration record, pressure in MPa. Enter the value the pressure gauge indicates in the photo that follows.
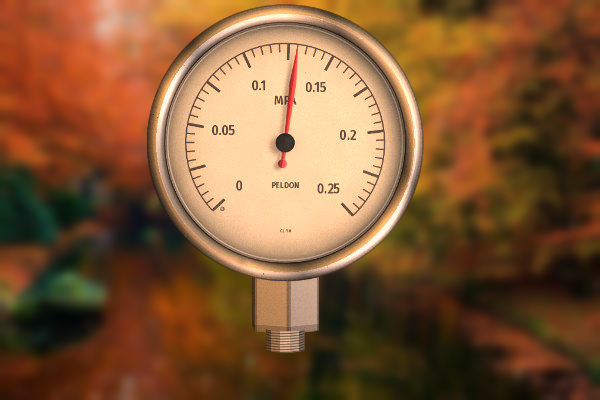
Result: 0.13 MPa
